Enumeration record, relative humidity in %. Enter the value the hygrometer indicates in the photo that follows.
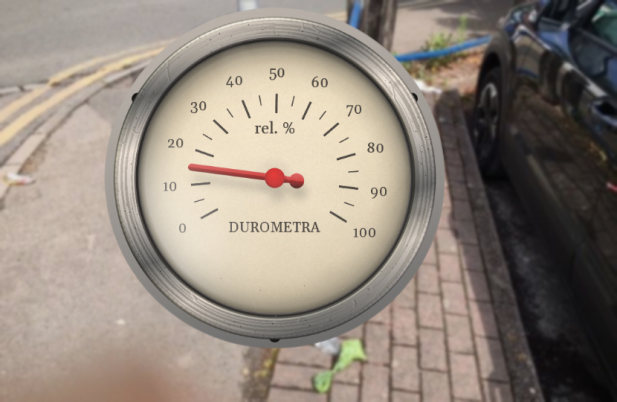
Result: 15 %
